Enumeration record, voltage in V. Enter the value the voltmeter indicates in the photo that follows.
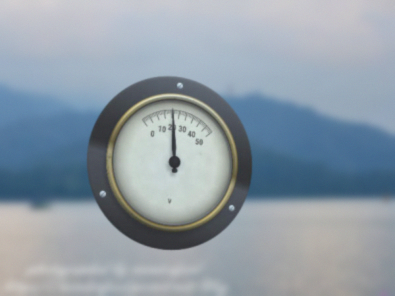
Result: 20 V
